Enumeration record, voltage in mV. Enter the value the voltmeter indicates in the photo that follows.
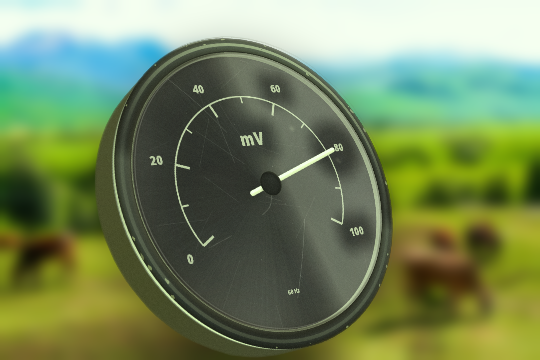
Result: 80 mV
